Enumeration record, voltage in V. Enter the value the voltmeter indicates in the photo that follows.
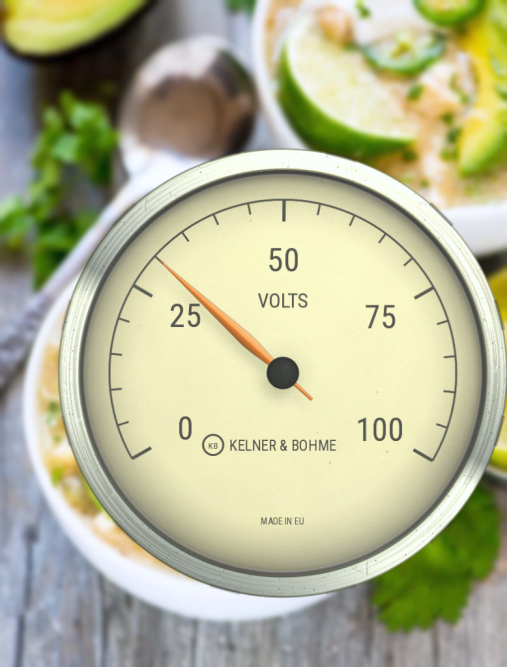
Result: 30 V
